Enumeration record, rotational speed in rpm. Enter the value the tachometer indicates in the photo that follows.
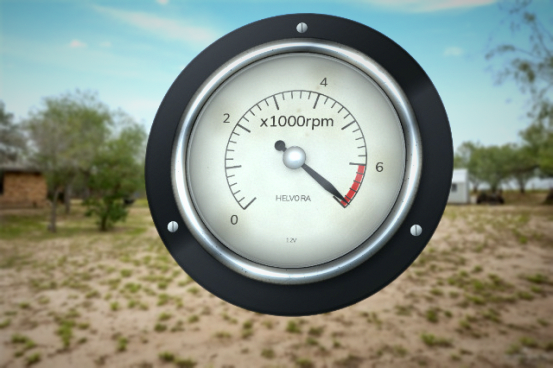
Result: 6900 rpm
